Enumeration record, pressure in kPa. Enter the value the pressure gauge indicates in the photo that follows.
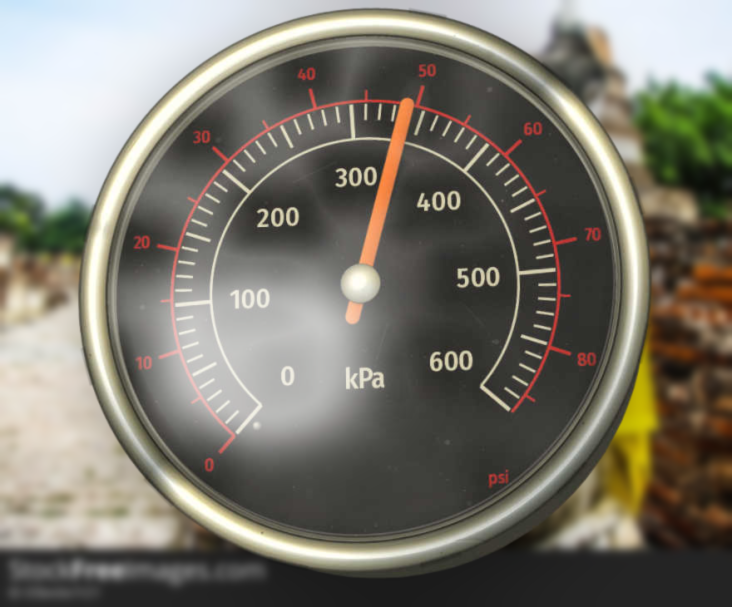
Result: 340 kPa
